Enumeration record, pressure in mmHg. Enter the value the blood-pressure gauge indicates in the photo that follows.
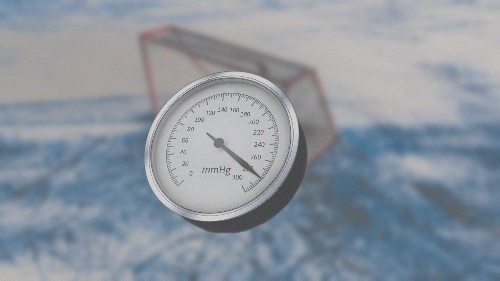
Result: 280 mmHg
